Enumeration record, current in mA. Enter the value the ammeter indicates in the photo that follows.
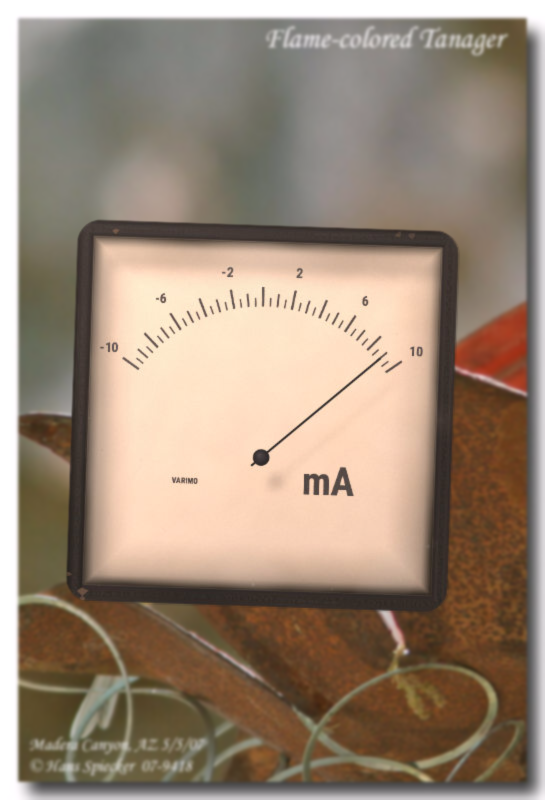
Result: 9 mA
